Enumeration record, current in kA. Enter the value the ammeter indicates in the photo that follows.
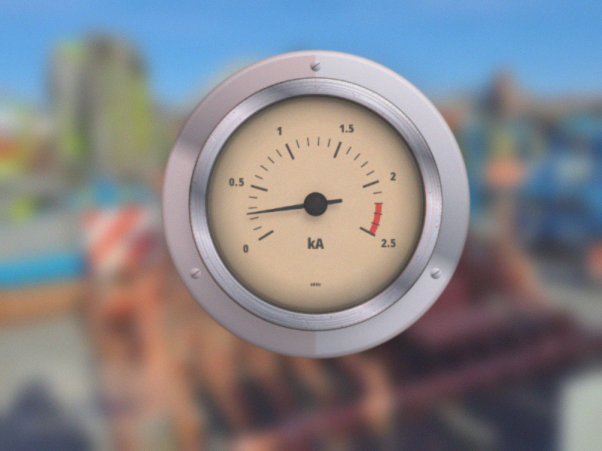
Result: 0.25 kA
